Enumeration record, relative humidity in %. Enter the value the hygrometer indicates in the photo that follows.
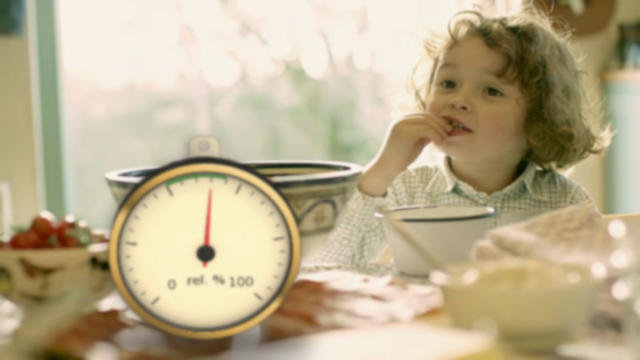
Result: 52 %
